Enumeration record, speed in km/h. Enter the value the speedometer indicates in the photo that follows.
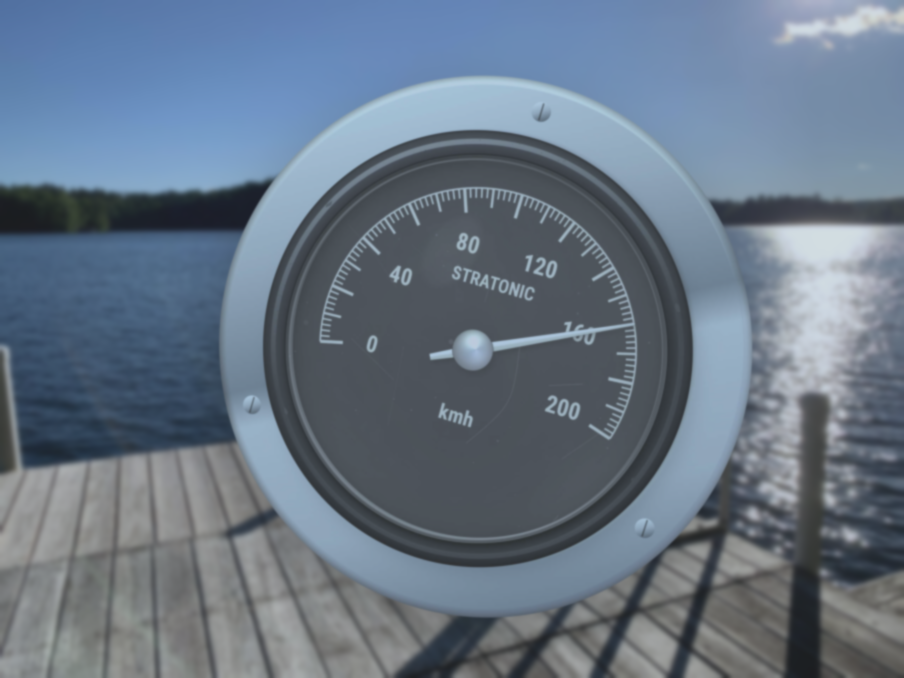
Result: 160 km/h
